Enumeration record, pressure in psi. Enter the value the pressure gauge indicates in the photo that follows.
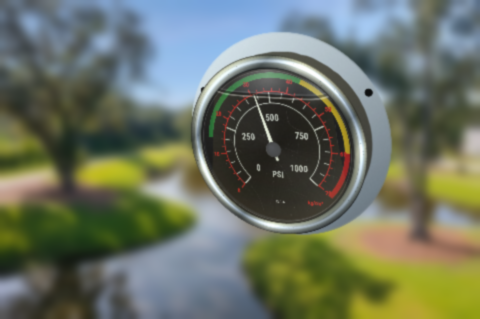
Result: 450 psi
